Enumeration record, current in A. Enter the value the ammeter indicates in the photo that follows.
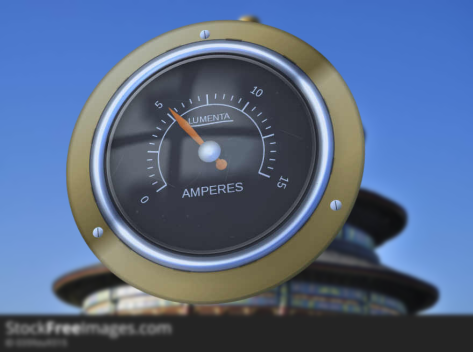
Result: 5.25 A
